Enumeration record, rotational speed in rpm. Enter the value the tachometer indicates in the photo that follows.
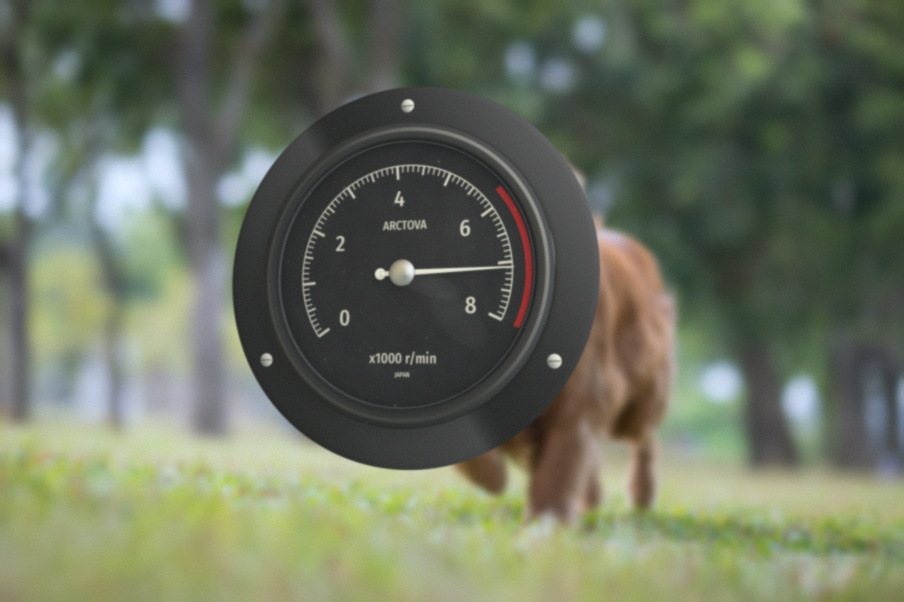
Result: 7100 rpm
